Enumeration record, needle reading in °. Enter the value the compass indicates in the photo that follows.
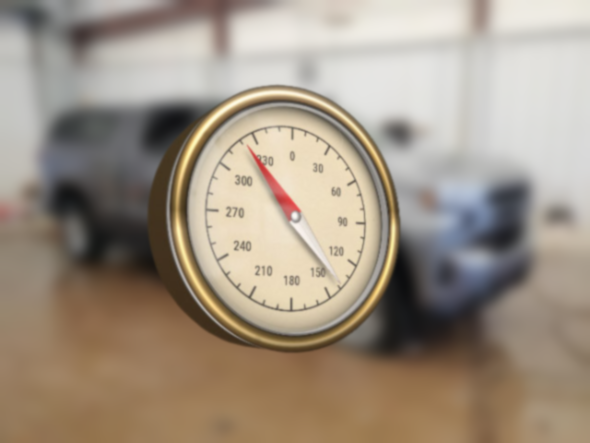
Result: 320 °
